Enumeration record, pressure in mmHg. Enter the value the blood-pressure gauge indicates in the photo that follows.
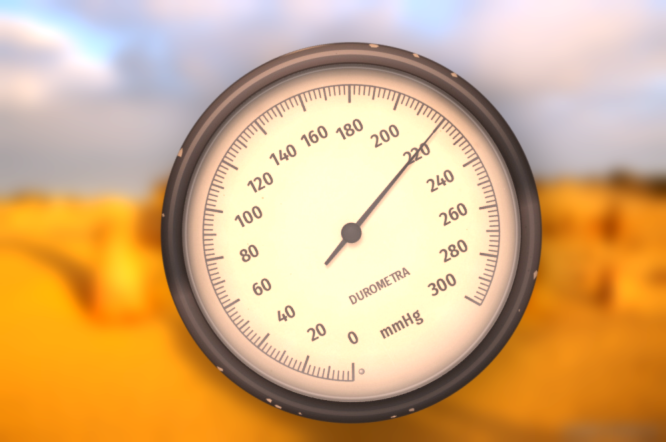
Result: 220 mmHg
